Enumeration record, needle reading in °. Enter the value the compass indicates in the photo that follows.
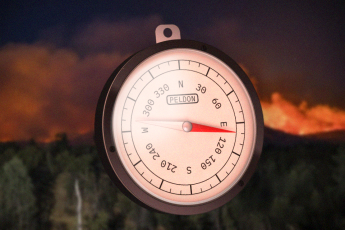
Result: 100 °
